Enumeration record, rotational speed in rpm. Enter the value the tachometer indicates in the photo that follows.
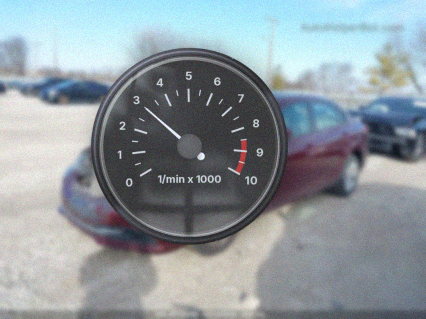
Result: 3000 rpm
